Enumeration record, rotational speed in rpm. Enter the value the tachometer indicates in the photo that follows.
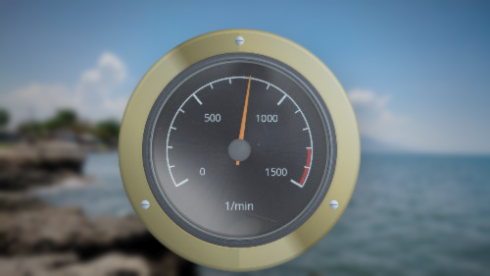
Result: 800 rpm
